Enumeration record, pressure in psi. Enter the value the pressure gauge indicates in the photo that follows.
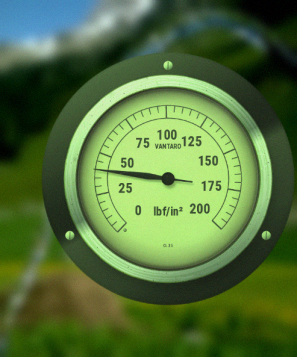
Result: 40 psi
